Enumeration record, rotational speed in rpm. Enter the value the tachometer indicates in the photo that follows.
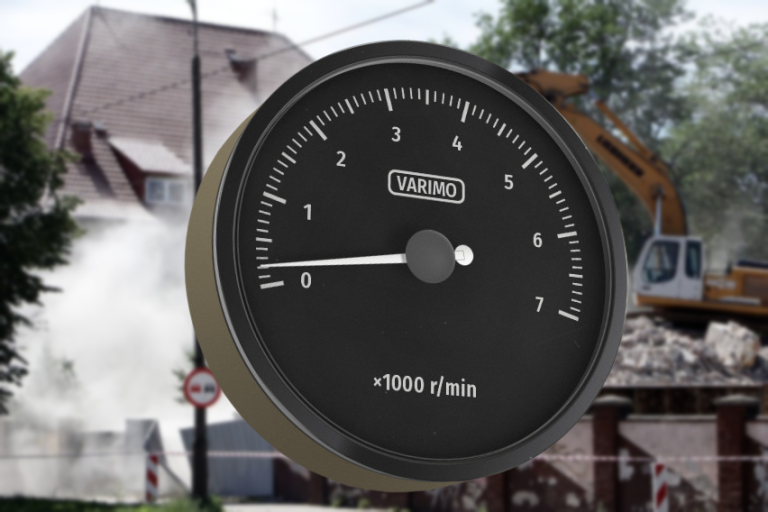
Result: 200 rpm
